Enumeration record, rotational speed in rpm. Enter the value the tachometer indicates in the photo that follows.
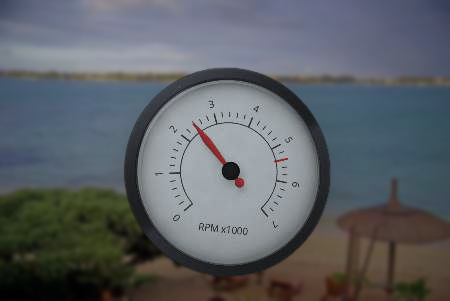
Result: 2400 rpm
